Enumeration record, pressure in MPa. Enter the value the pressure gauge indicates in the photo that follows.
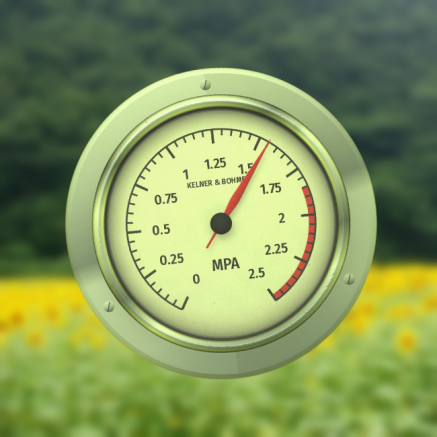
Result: 1.55 MPa
